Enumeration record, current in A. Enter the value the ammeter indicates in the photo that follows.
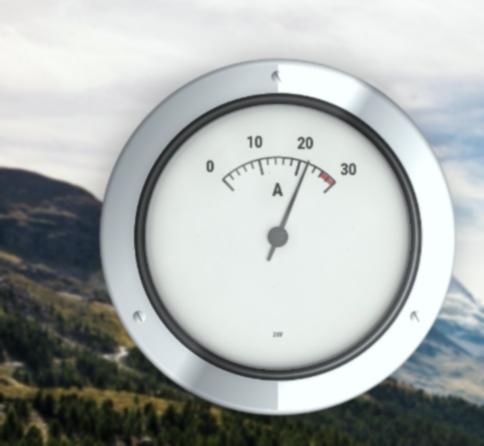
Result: 22 A
